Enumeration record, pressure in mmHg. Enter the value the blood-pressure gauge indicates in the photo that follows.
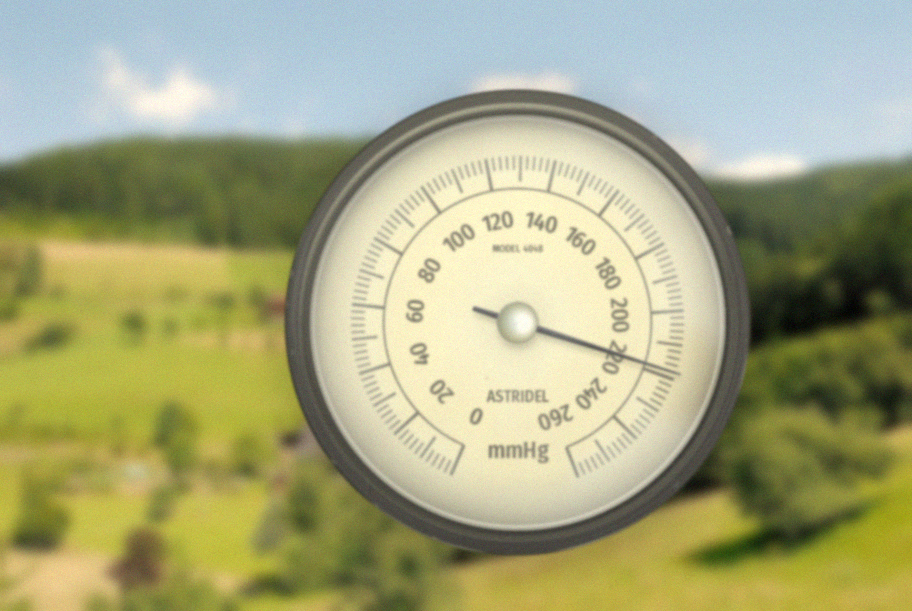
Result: 218 mmHg
